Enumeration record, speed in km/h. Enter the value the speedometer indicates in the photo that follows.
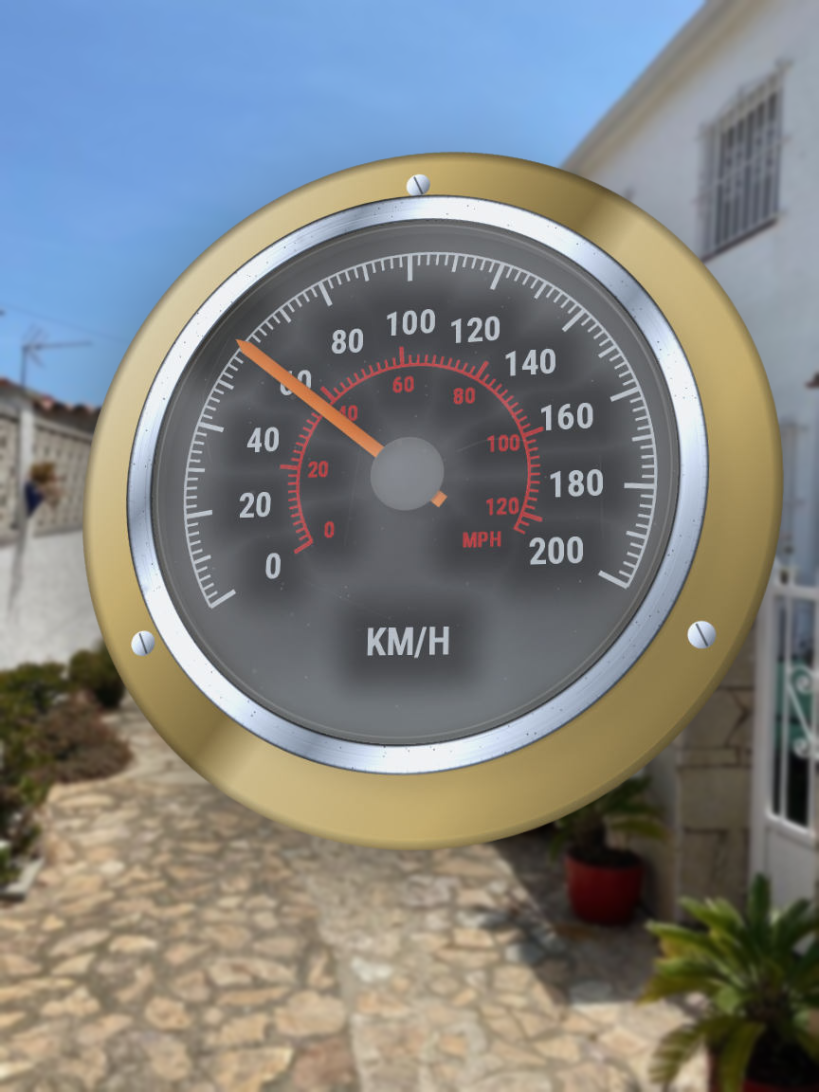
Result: 59 km/h
